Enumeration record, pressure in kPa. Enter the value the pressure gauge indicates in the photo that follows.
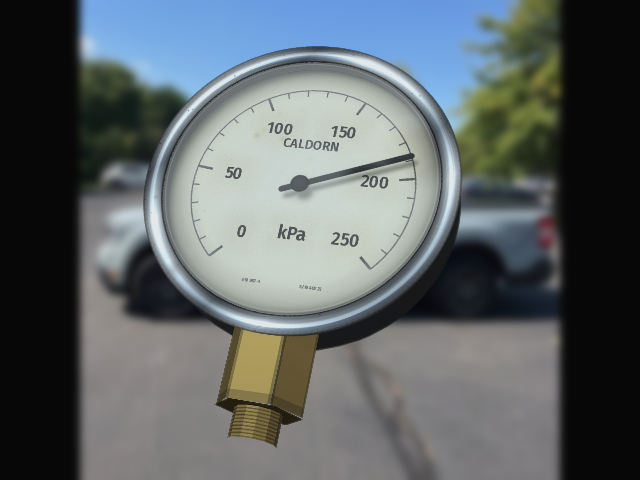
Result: 190 kPa
